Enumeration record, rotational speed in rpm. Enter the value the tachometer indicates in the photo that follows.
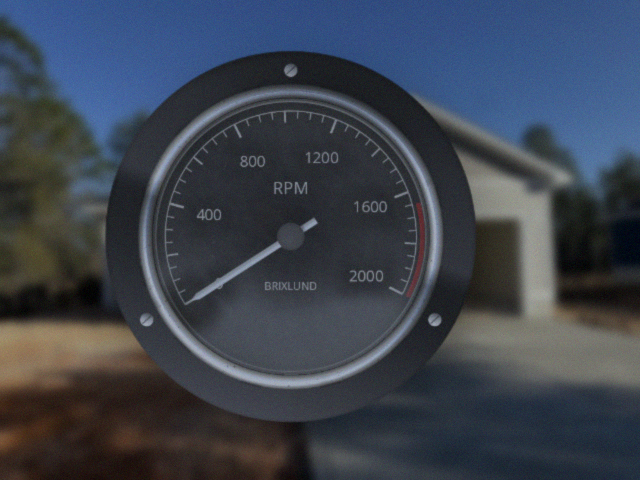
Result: 0 rpm
